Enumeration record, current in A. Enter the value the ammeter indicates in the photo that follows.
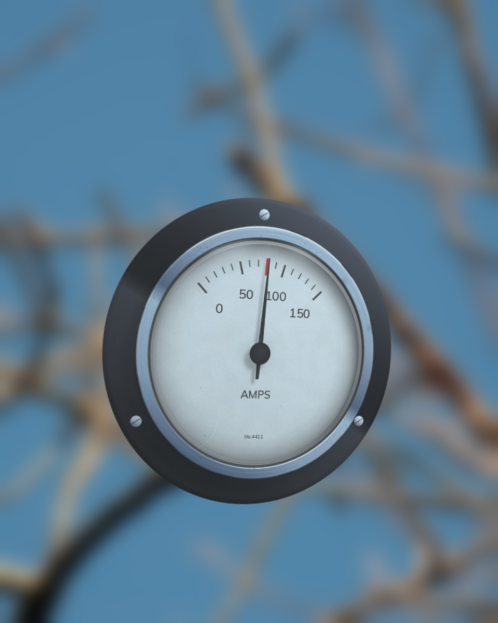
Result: 80 A
